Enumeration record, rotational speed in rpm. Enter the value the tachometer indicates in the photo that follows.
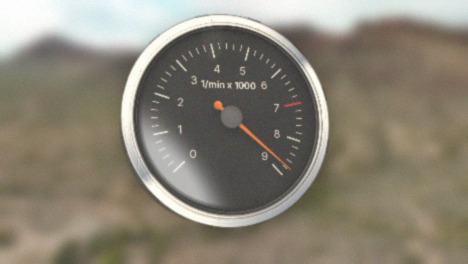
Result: 8800 rpm
